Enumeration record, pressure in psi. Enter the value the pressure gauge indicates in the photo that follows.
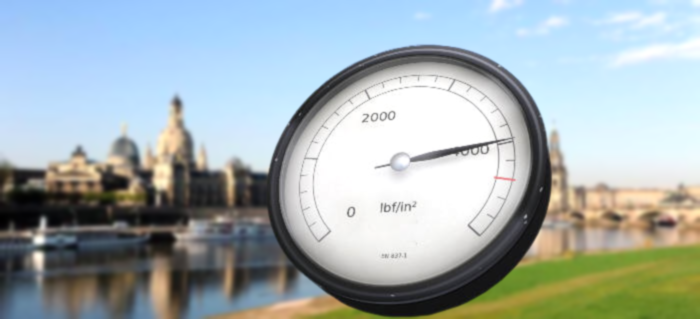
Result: 4000 psi
